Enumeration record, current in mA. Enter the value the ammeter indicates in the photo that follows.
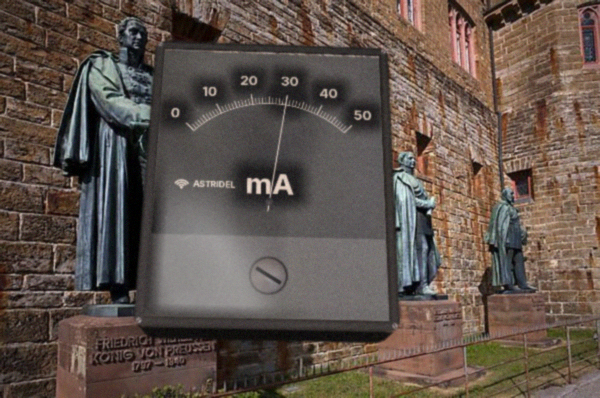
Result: 30 mA
